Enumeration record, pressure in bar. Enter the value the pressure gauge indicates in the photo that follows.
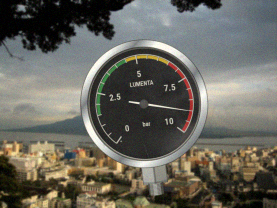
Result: 9 bar
